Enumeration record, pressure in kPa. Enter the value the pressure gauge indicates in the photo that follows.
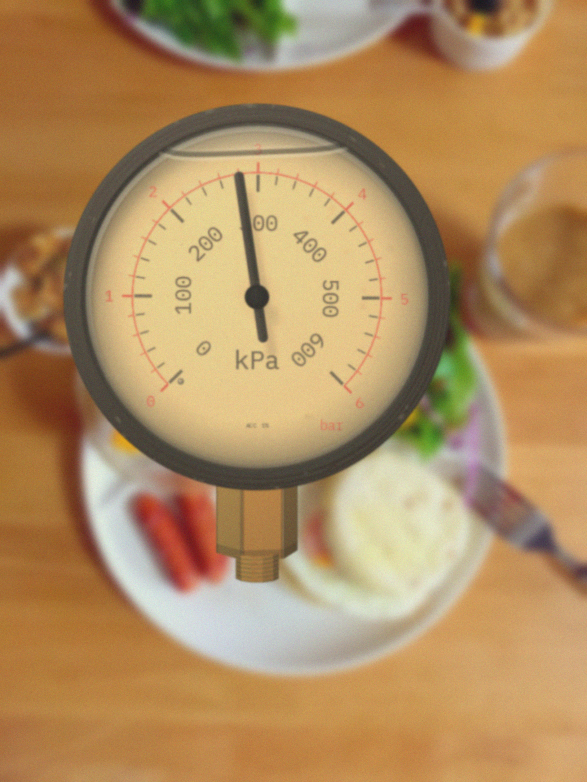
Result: 280 kPa
